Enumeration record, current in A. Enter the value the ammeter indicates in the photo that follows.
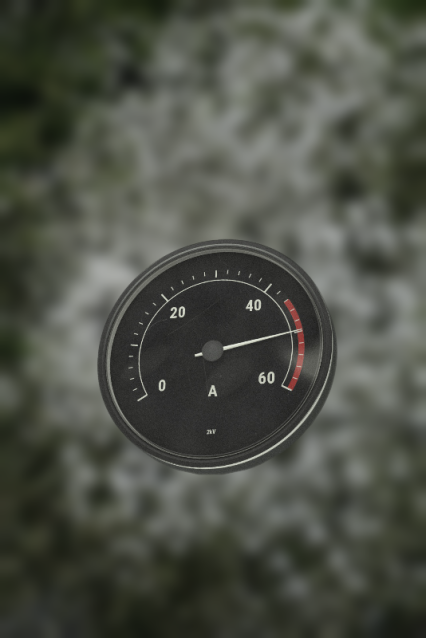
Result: 50 A
